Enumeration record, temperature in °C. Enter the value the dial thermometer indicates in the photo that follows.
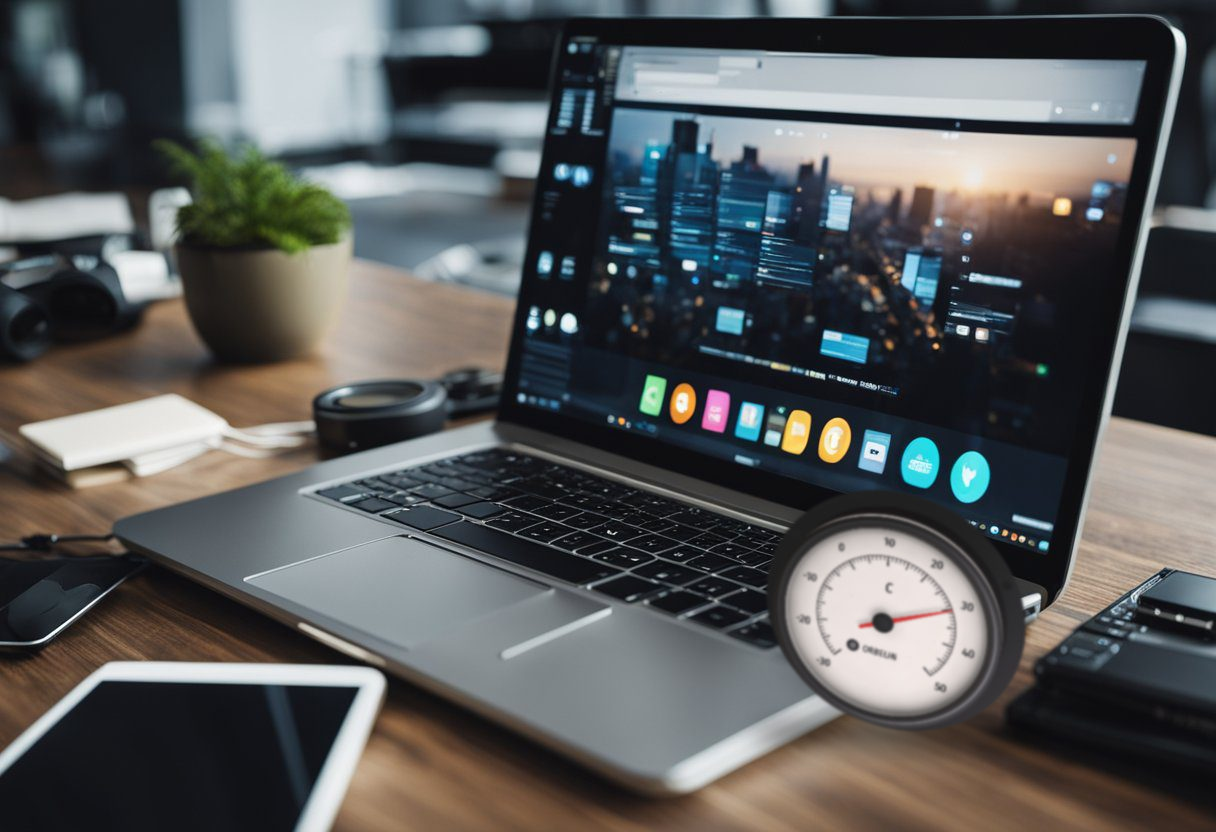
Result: 30 °C
